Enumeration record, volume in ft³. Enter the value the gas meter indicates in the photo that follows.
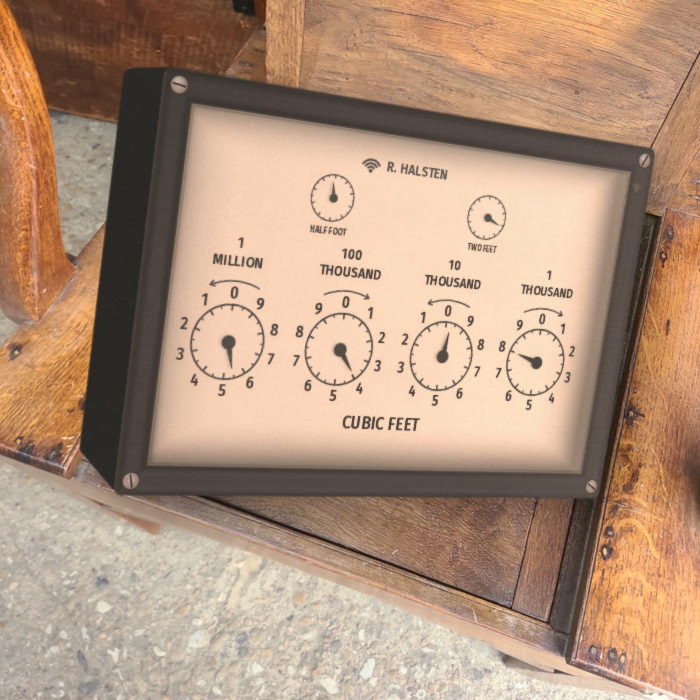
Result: 539800 ft³
